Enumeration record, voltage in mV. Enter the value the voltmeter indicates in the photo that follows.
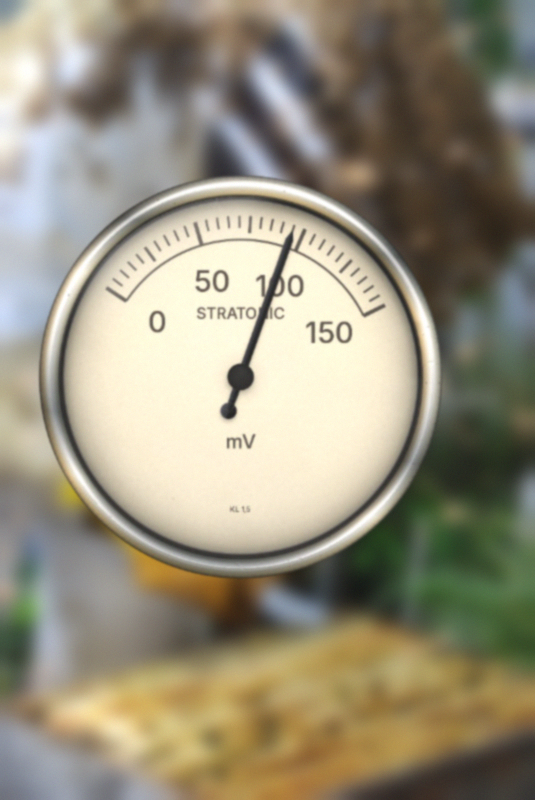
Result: 95 mV
